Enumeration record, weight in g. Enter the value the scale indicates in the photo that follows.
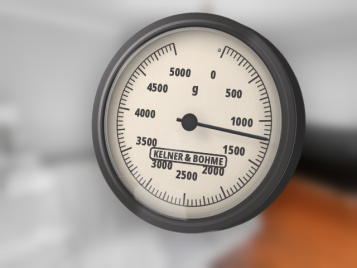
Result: 1200 g
